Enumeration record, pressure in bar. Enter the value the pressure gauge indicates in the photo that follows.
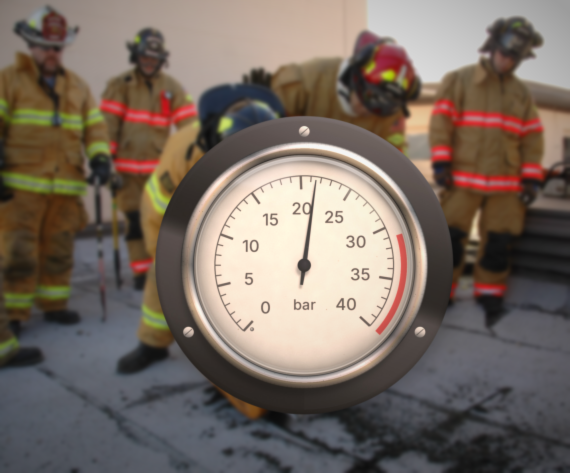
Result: 21.5 bar
